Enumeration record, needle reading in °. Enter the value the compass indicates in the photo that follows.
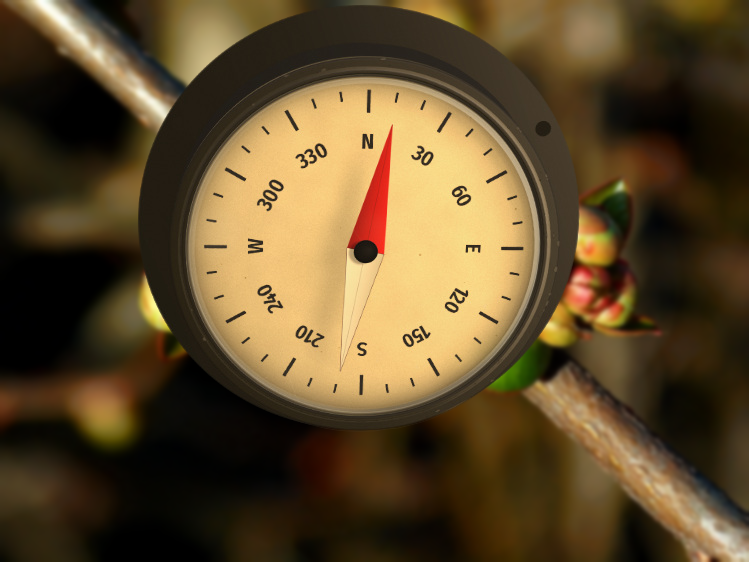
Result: 10 °
